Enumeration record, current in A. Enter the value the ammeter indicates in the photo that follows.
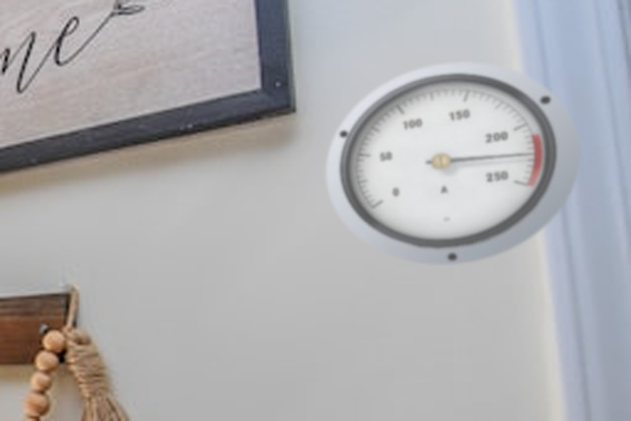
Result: 225 A
